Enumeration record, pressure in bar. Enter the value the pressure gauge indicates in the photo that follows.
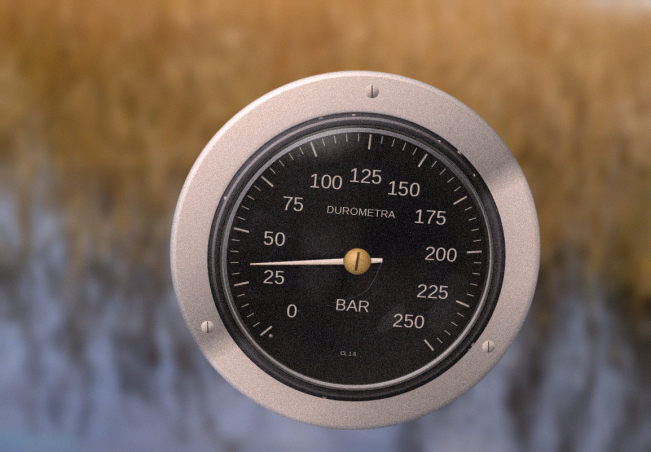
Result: 35 bar
